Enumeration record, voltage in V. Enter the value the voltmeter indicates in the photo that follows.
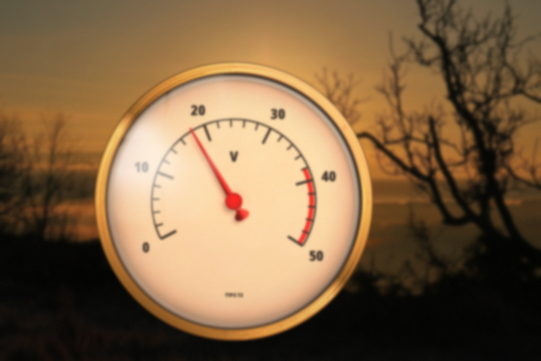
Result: 18 V
